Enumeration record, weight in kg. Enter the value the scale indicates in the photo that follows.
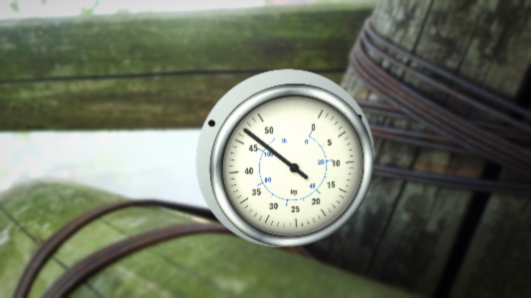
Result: 47 kg
